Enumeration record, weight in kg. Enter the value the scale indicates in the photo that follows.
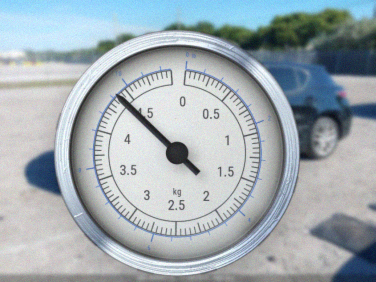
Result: 4.4 kg
